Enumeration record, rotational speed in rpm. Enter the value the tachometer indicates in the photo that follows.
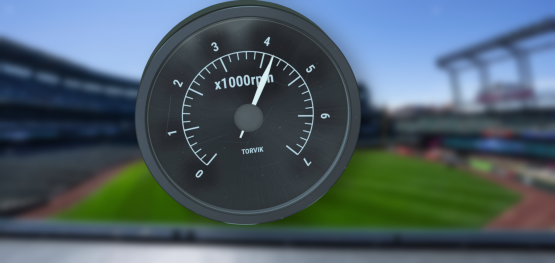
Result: 4200 rpm
